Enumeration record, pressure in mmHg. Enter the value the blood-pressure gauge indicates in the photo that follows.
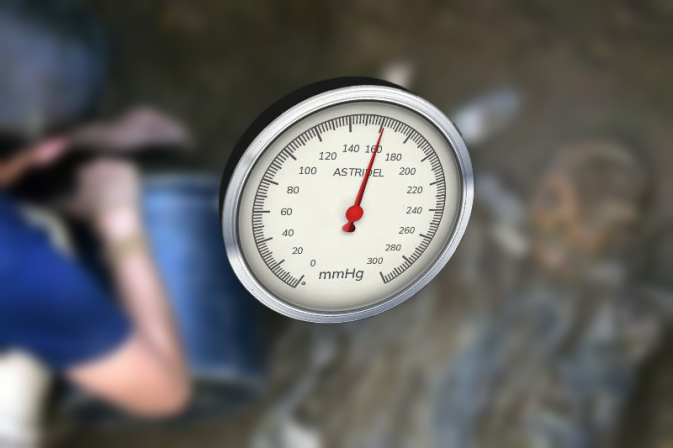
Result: 160 mmHg
